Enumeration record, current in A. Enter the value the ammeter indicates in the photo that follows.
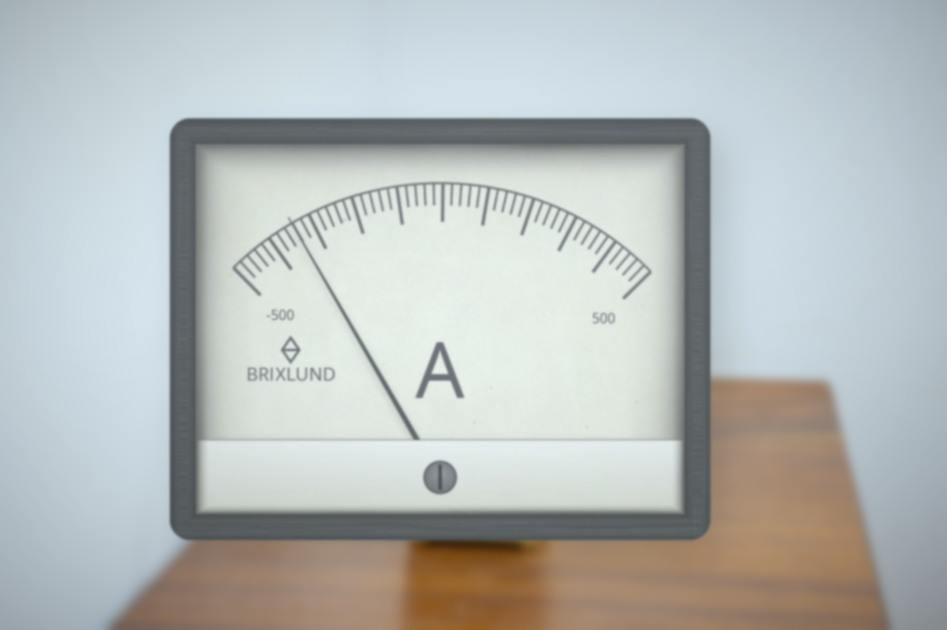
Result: -340 A
